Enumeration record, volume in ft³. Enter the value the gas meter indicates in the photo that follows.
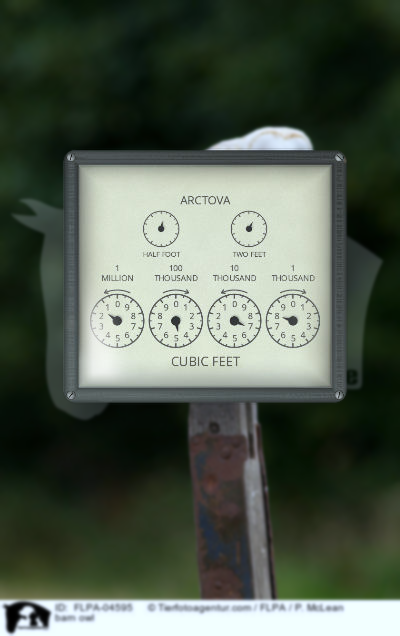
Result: 146800 ft³
